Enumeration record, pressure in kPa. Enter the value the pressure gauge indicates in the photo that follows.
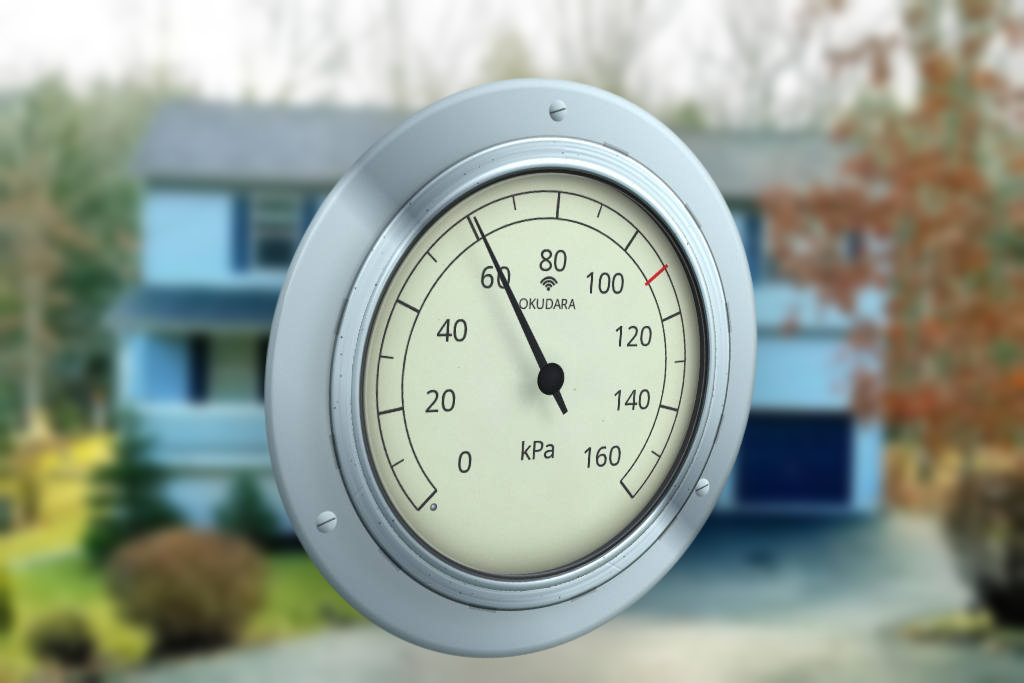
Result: 60 kPa
